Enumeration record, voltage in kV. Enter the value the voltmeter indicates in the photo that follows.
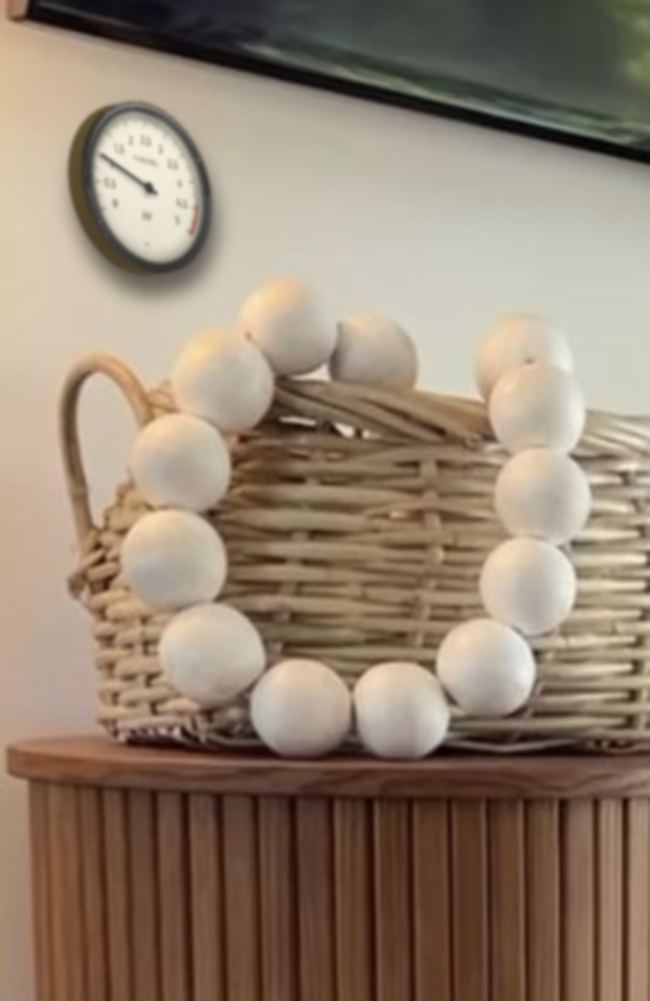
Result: 1 kV
